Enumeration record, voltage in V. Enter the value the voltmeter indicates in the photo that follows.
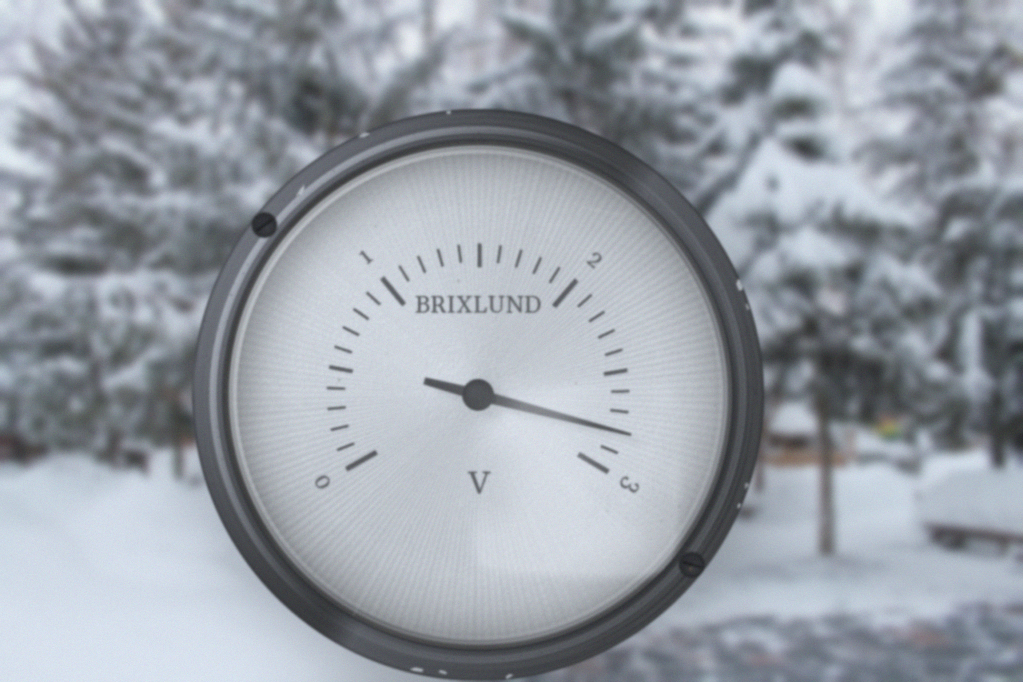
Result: 2.8 V
